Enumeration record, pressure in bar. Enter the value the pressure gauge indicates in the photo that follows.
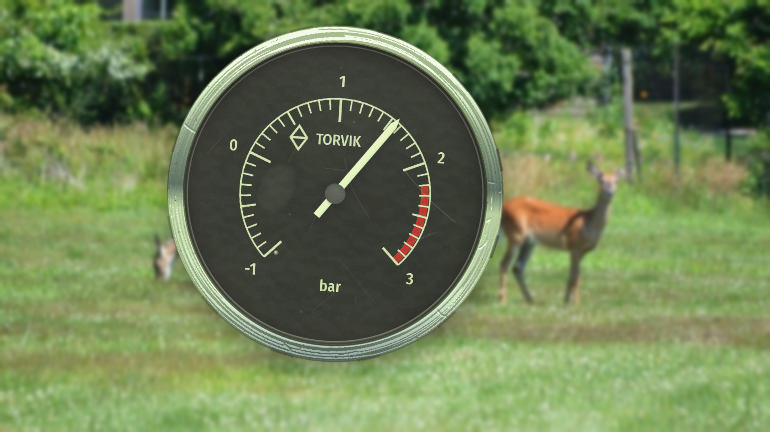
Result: 1.55 bar
